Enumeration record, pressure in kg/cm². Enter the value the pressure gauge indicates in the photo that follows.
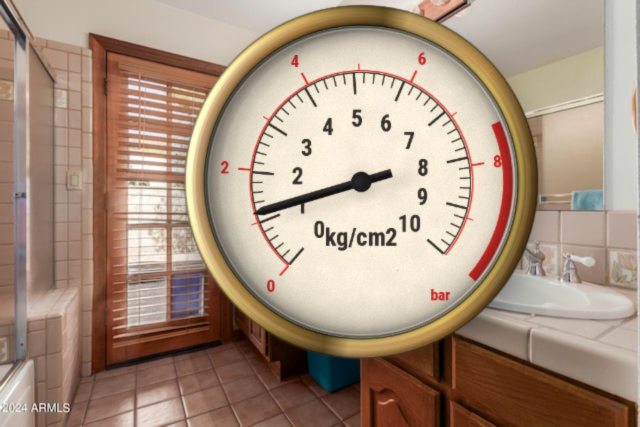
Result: 1.2 kg/cm²
